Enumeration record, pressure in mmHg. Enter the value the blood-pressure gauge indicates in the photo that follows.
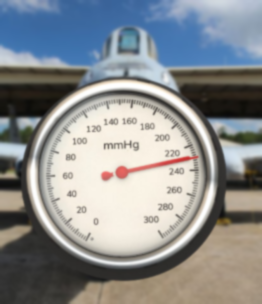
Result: 230 mmHg
